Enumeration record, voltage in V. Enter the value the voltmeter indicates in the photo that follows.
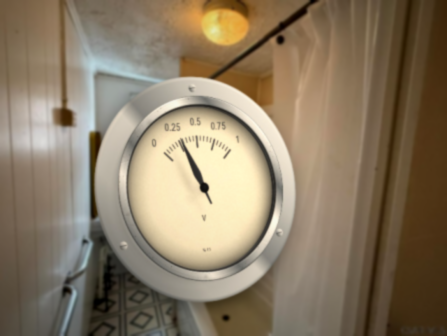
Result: 0.25 V
